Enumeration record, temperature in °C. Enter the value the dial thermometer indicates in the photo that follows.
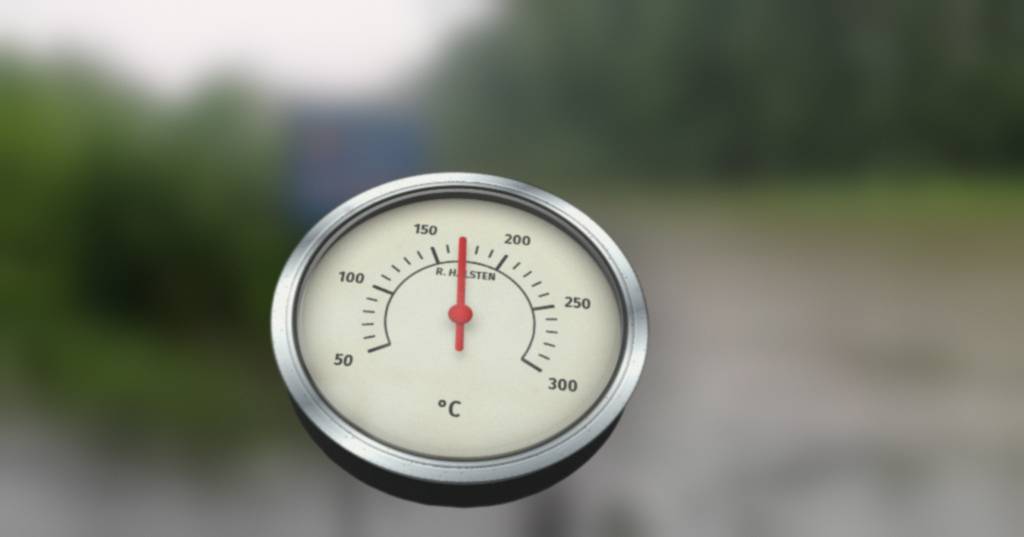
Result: 170 °C
